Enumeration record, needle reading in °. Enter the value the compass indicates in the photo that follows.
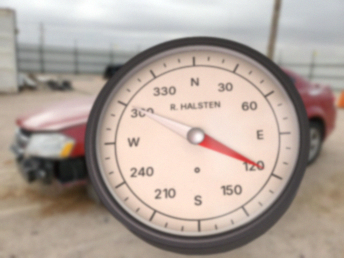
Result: 120 °
